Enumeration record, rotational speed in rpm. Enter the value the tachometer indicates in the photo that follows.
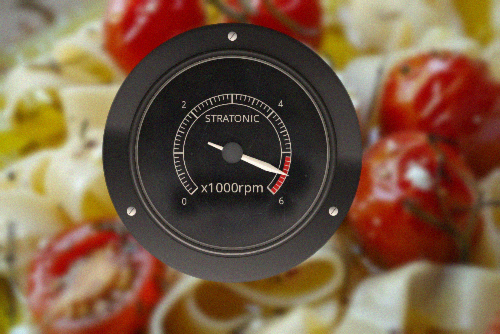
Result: 5500 rpm
